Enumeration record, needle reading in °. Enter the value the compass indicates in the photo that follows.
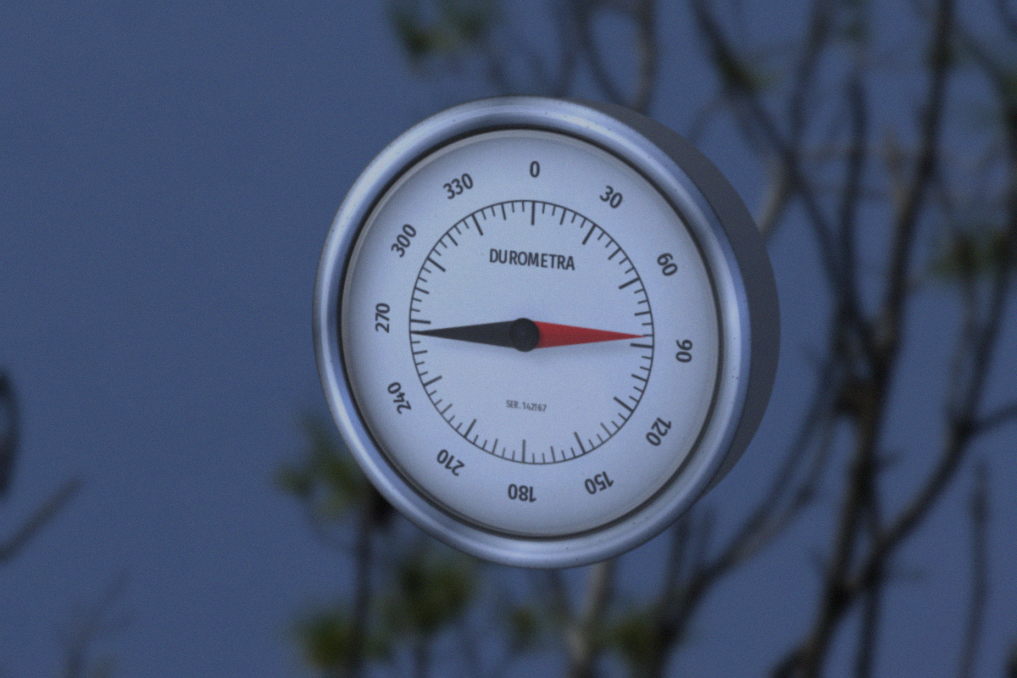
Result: 85 °
